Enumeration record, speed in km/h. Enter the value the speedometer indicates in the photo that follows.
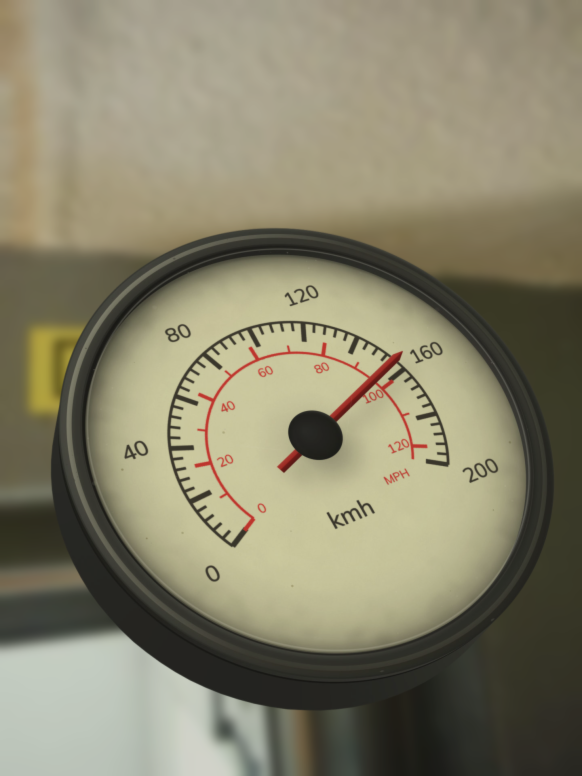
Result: 156 km/h
